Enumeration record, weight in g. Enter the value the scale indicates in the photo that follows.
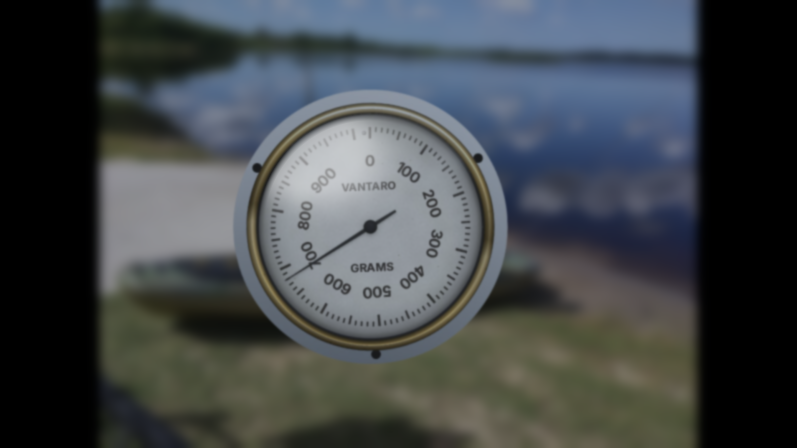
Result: 680 g
